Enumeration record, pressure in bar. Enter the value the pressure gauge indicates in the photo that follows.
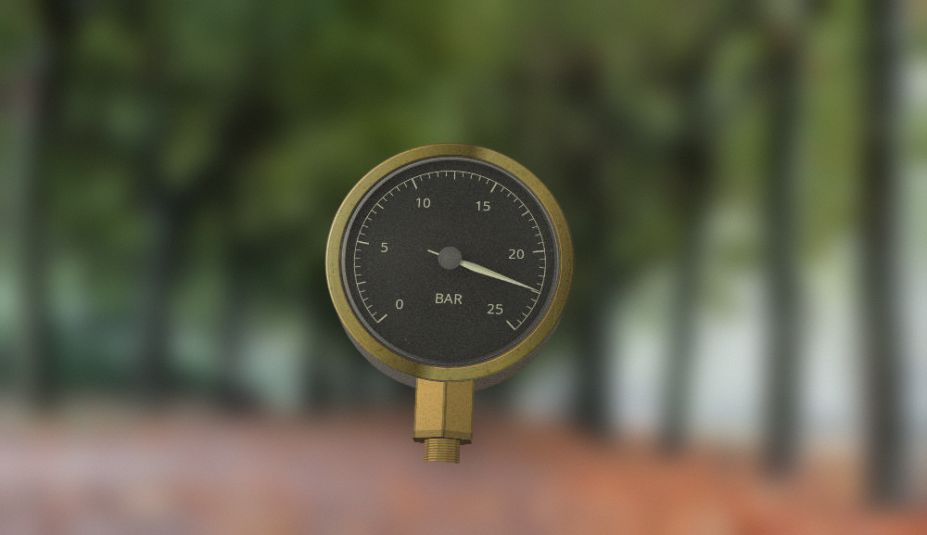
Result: 22.5 bar
